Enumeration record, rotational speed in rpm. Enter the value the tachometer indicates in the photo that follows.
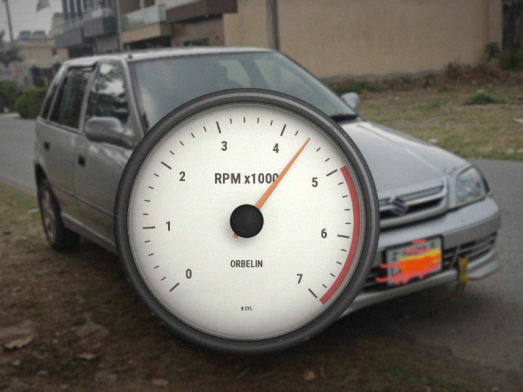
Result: 4400 rpm
